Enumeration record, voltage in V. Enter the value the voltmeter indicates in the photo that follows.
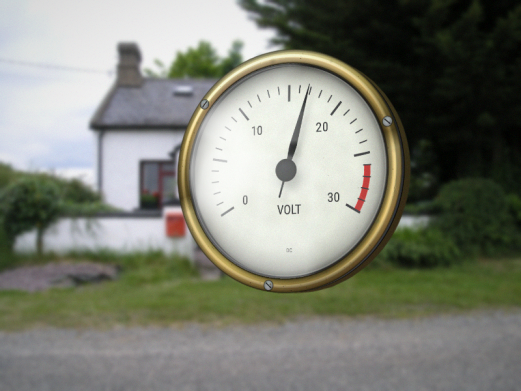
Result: 17 V
